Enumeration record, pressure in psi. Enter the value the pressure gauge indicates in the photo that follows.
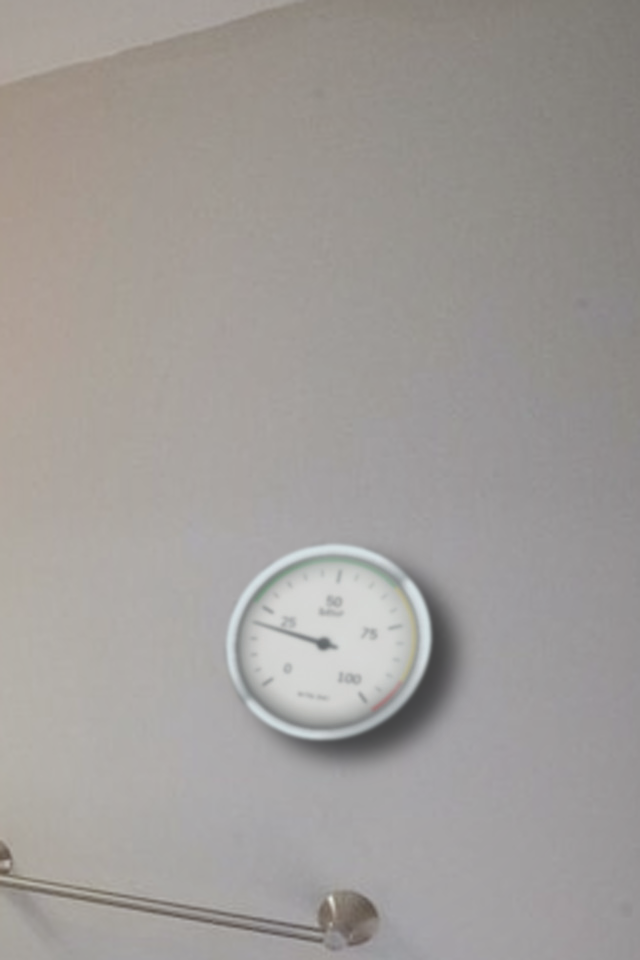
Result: 20 psi
